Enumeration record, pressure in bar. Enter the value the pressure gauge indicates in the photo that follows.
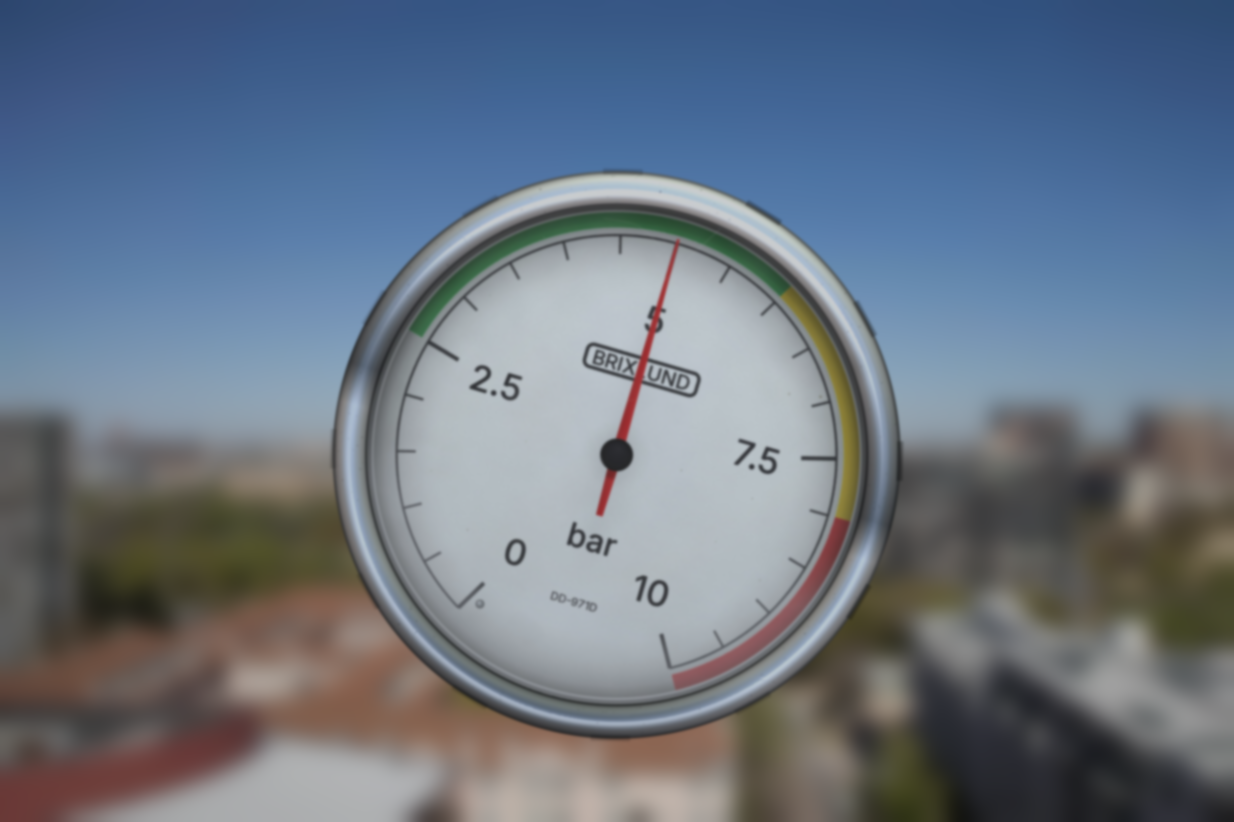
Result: 5 bar
